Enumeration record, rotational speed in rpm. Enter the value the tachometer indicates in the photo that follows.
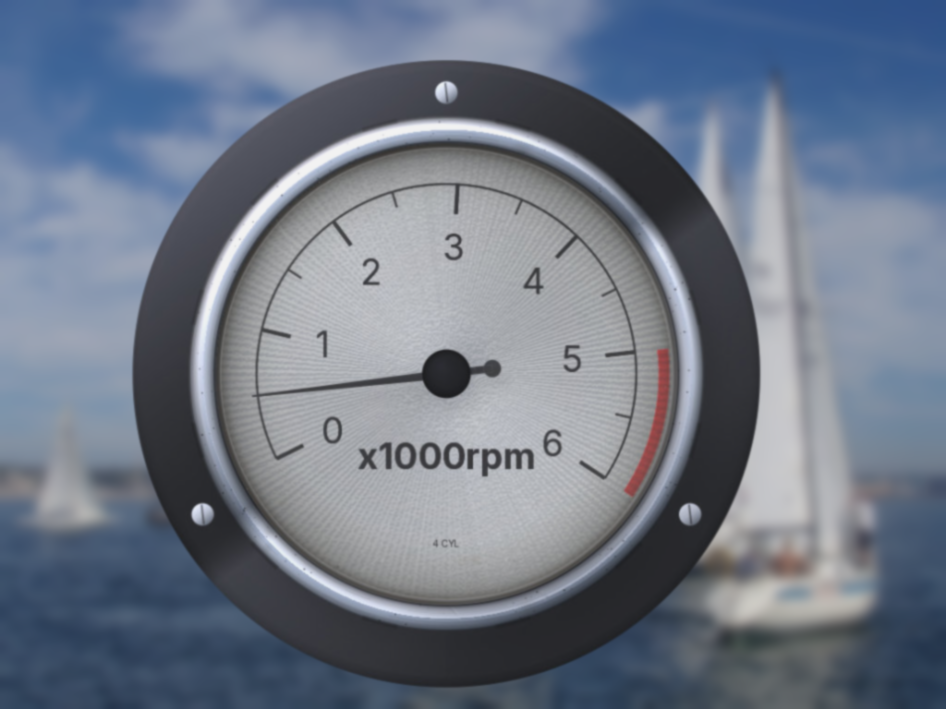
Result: 500 rpm
